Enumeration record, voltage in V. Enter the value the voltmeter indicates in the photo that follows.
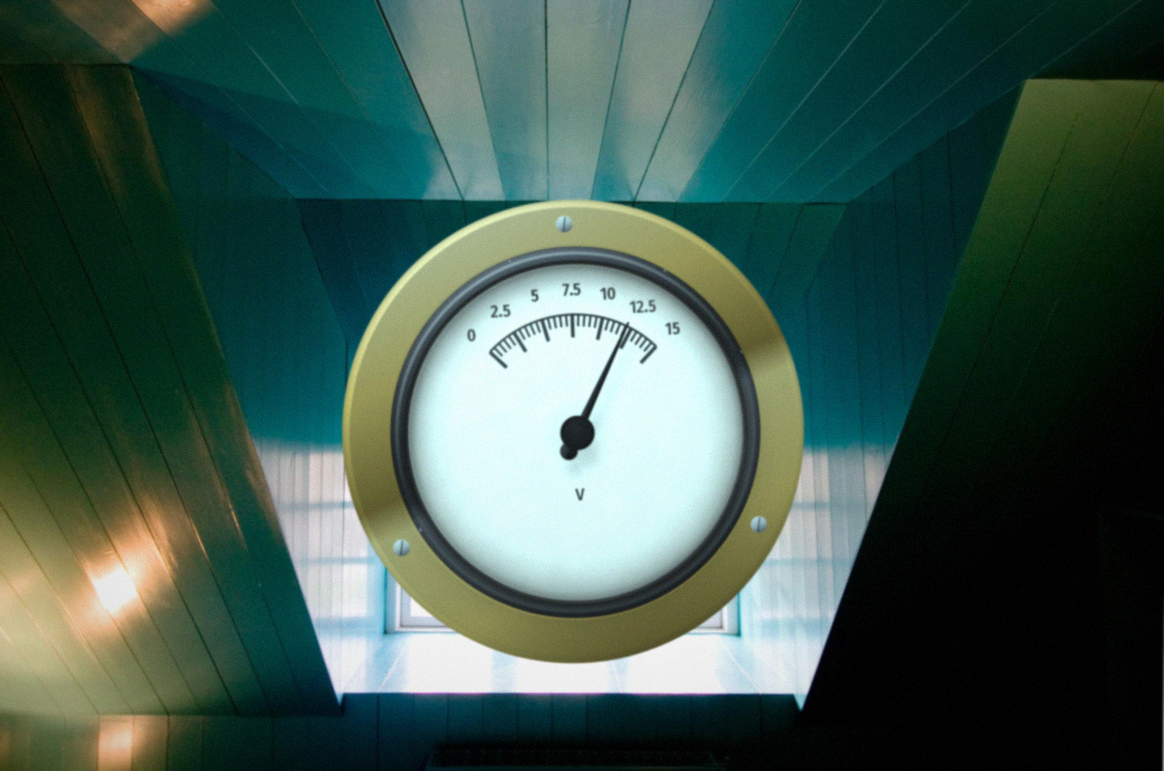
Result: 12 V
